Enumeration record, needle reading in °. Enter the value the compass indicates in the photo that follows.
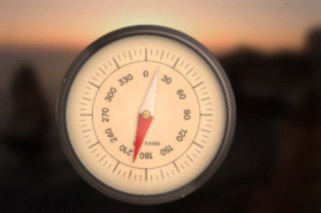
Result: 195 °
